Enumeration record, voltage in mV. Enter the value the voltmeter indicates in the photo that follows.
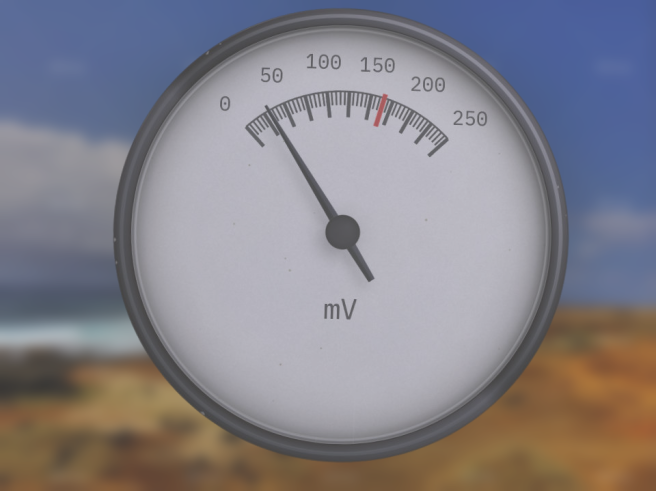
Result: 30 mV
